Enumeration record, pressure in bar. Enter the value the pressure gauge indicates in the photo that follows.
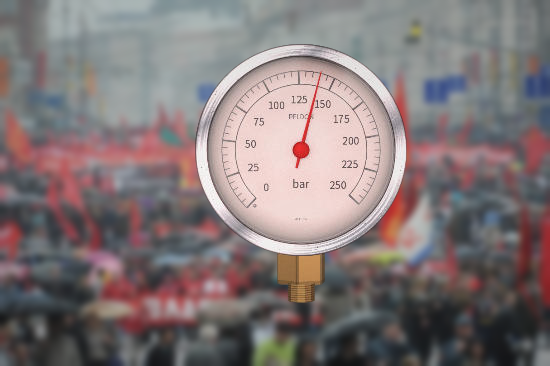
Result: 140 bar
